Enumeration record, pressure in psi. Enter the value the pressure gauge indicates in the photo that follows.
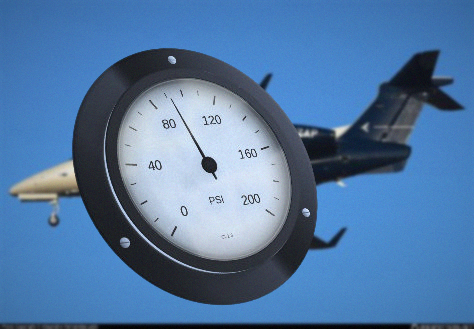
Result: 90 psi
